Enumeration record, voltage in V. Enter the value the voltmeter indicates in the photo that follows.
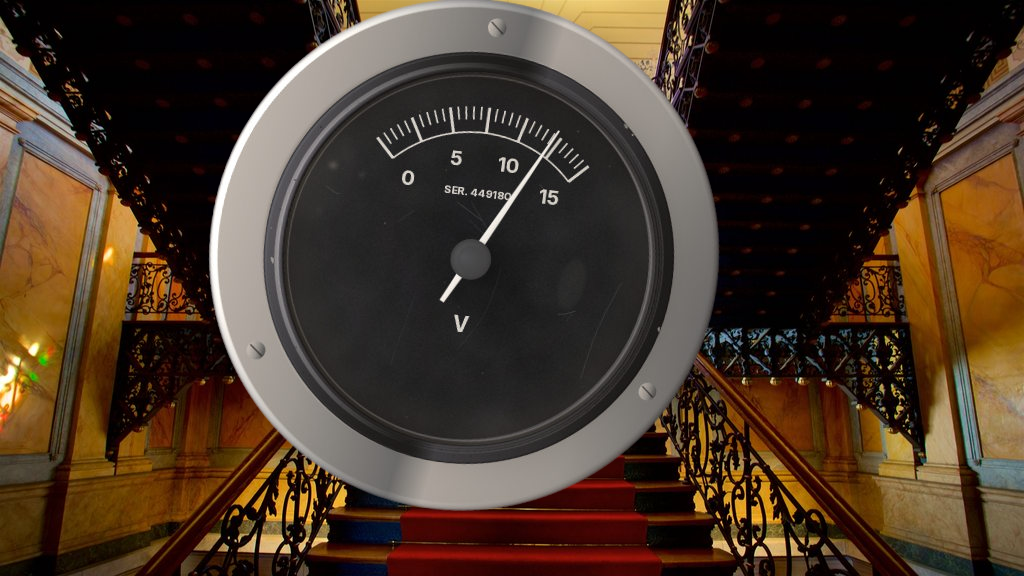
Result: 12 V
